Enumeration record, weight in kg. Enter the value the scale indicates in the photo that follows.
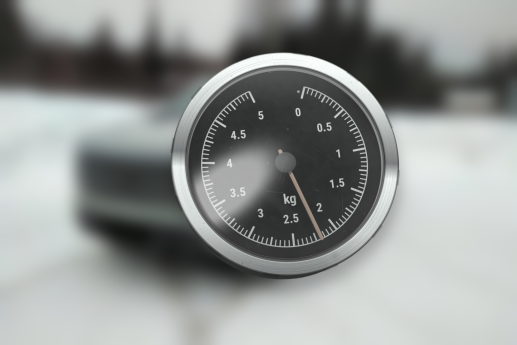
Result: 2.2 kg
